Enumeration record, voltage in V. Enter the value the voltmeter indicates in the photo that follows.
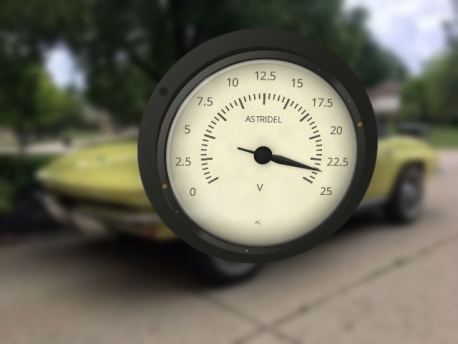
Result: 23.5 V
